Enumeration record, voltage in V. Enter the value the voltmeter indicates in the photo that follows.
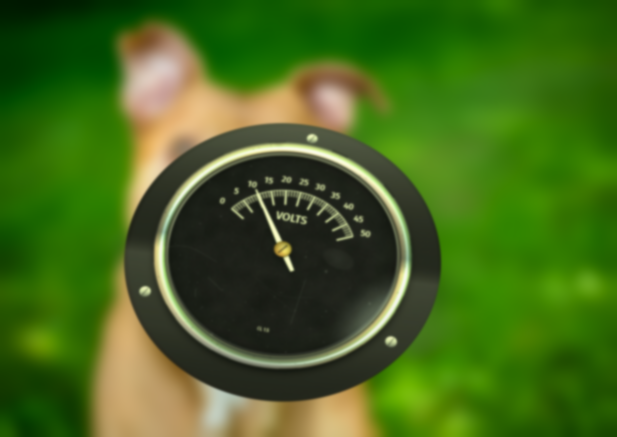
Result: 10 V
